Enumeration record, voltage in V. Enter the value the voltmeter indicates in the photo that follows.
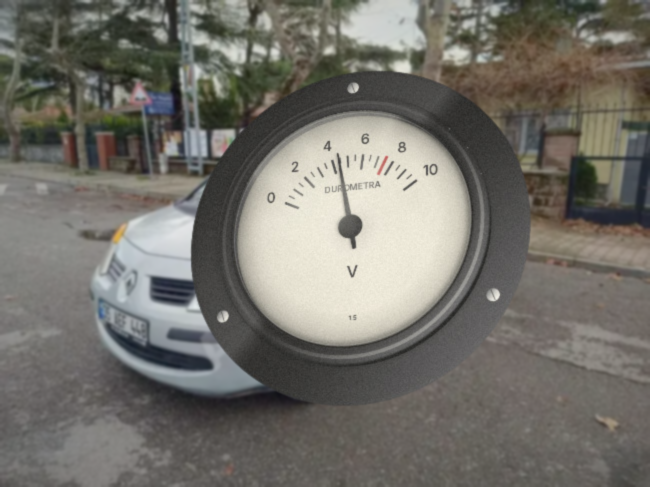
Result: 4.5 V
